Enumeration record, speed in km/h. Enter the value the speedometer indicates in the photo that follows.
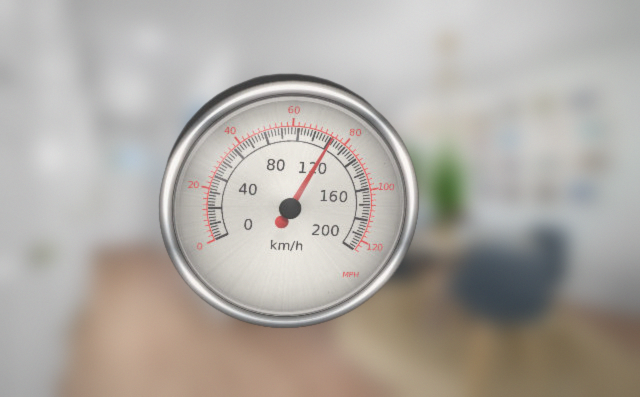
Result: 120 km/h
